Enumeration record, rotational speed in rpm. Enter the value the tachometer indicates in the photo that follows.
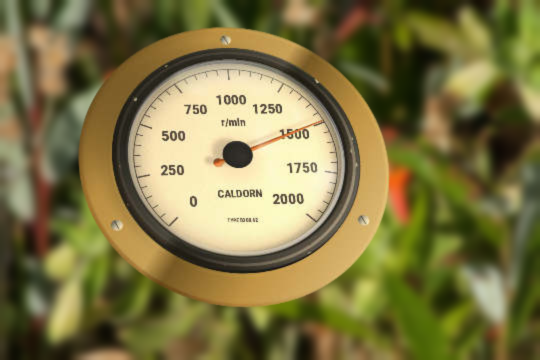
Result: 1500 rpm
